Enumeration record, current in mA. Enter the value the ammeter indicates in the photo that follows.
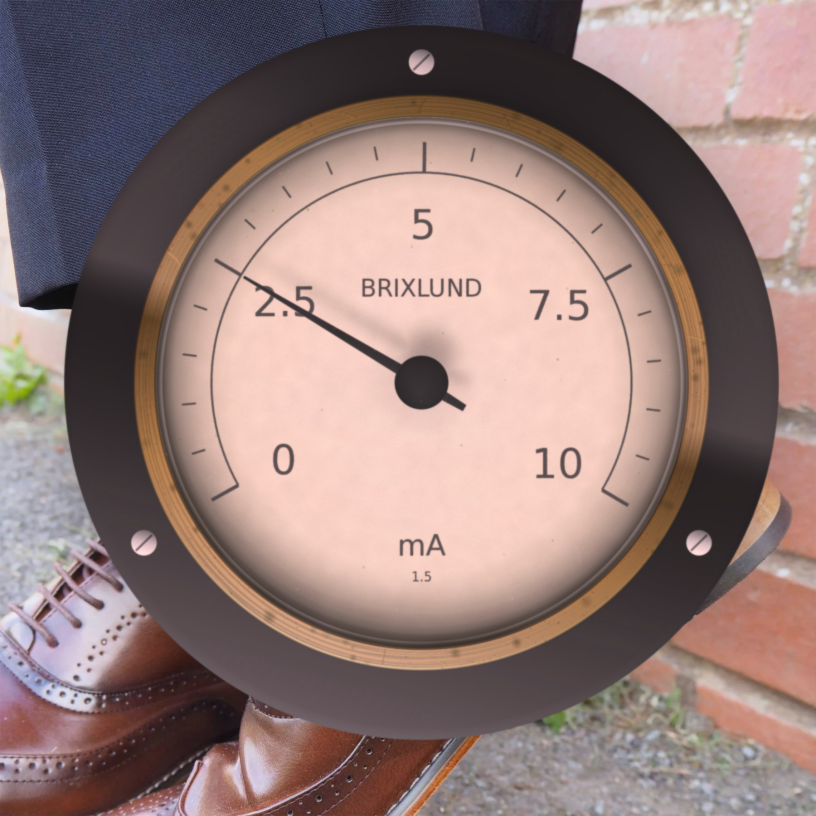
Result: 2.5 mA
